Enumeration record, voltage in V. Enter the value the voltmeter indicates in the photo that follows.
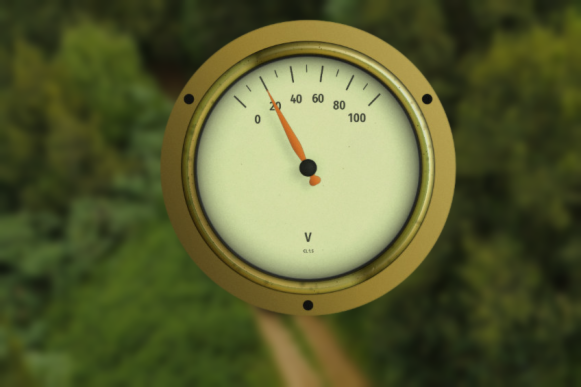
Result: 20 V
